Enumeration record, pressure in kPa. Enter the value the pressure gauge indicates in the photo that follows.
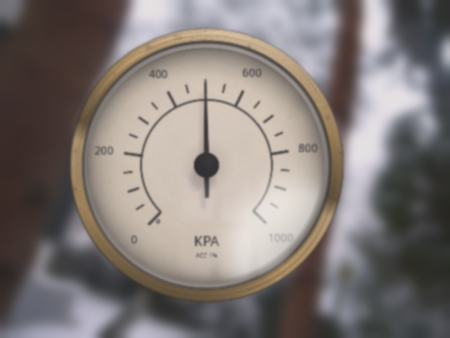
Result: 500 kPa
